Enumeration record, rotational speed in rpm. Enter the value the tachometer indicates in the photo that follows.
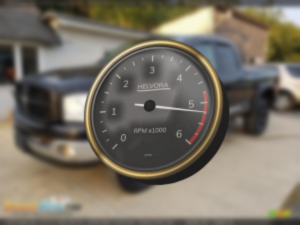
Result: 5250 rpm
